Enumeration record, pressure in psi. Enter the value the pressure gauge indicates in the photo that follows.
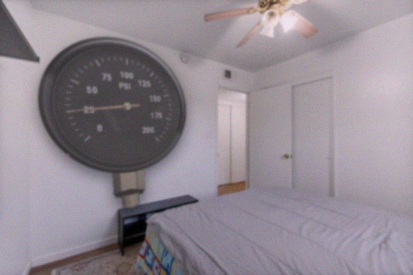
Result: 25 psi
